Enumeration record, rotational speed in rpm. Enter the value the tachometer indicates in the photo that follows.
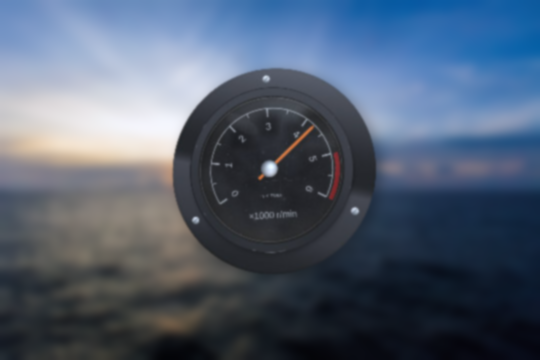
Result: 4250 rpm
